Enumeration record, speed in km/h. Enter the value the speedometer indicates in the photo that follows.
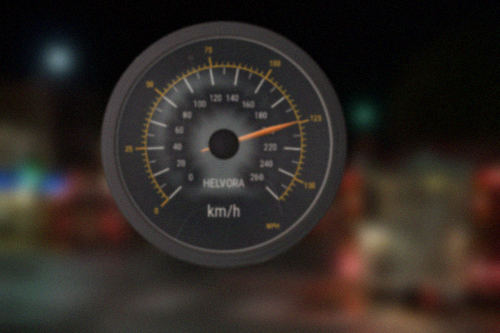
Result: 200 km/h
